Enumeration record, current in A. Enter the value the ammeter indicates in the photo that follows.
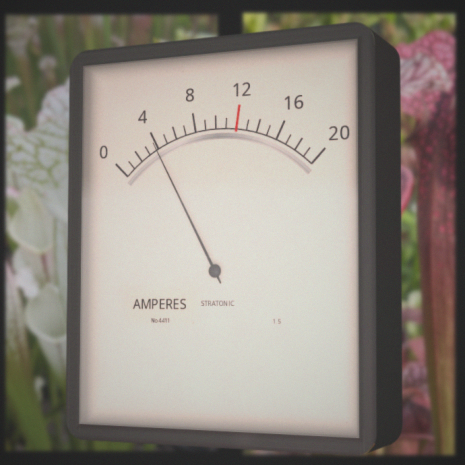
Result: 4 A
